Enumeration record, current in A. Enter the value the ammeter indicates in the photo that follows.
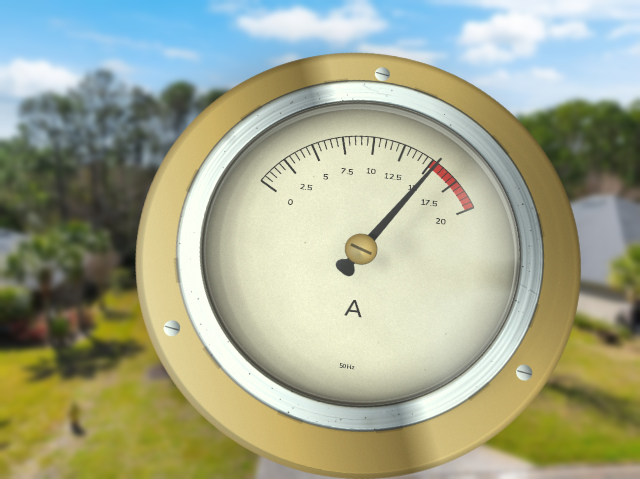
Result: 15.5 A
